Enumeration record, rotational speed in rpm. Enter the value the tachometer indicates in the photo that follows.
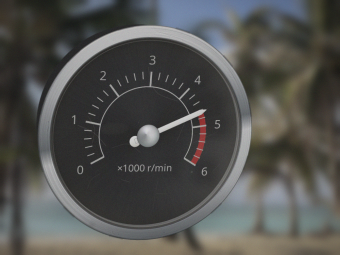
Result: 4600 rpm
